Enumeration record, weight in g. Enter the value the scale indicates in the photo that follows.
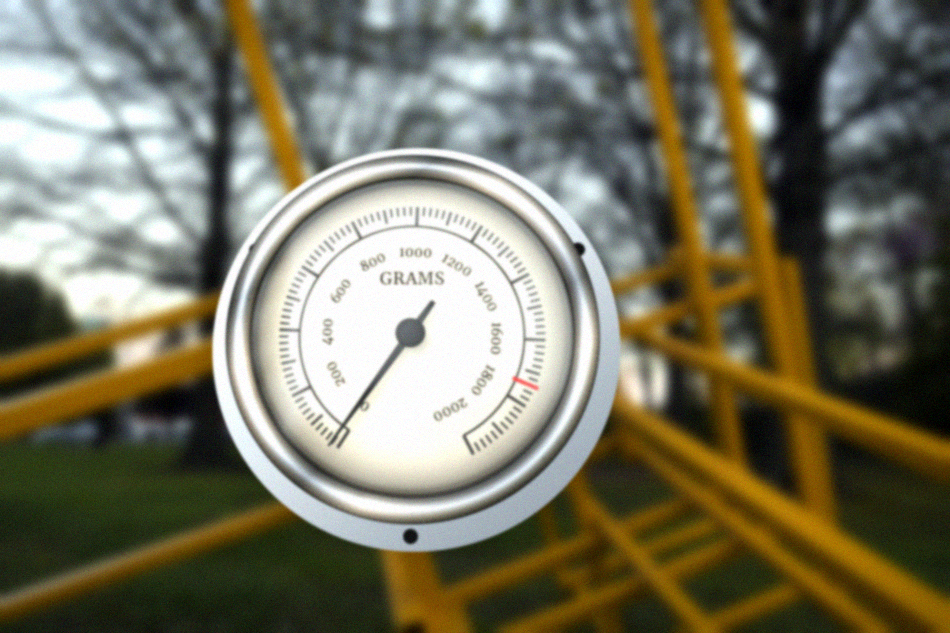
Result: 20 g
